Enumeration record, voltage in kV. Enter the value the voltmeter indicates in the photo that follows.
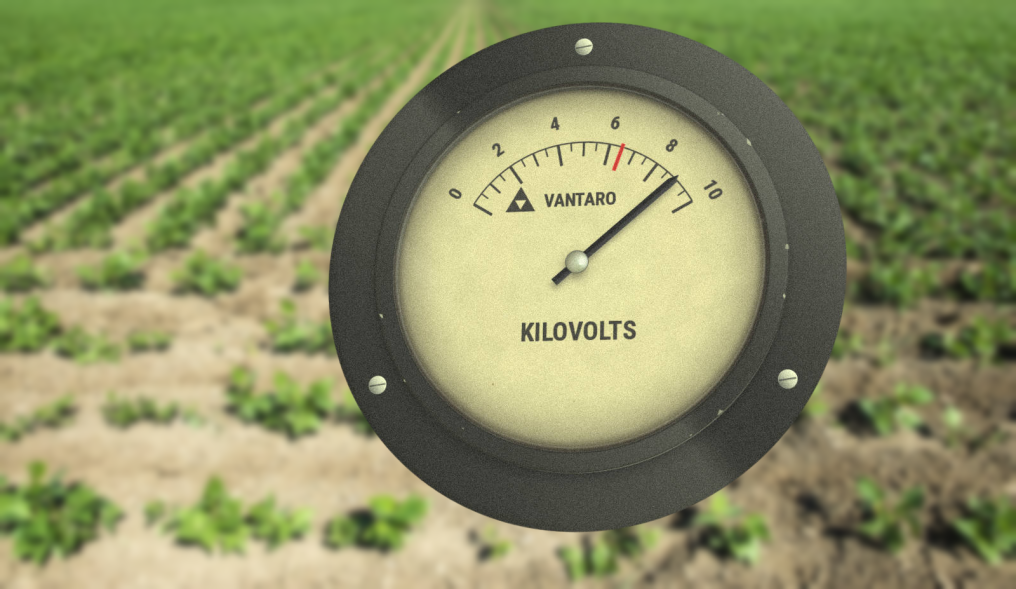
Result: 9 kV
